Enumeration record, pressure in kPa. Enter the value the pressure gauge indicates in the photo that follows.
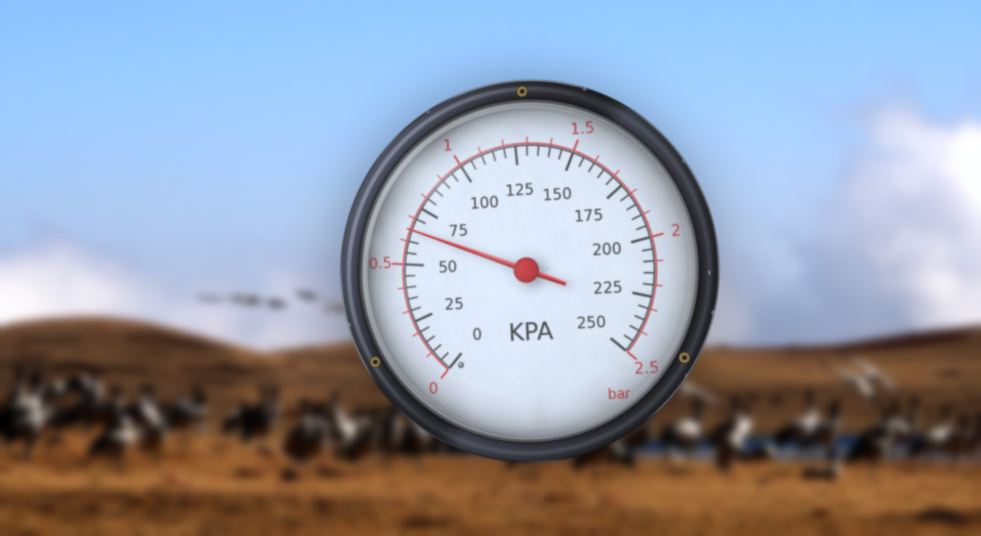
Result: 65 kPa
